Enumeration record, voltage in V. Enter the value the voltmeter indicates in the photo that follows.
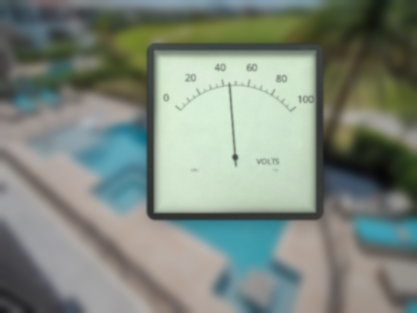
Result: 45 V
